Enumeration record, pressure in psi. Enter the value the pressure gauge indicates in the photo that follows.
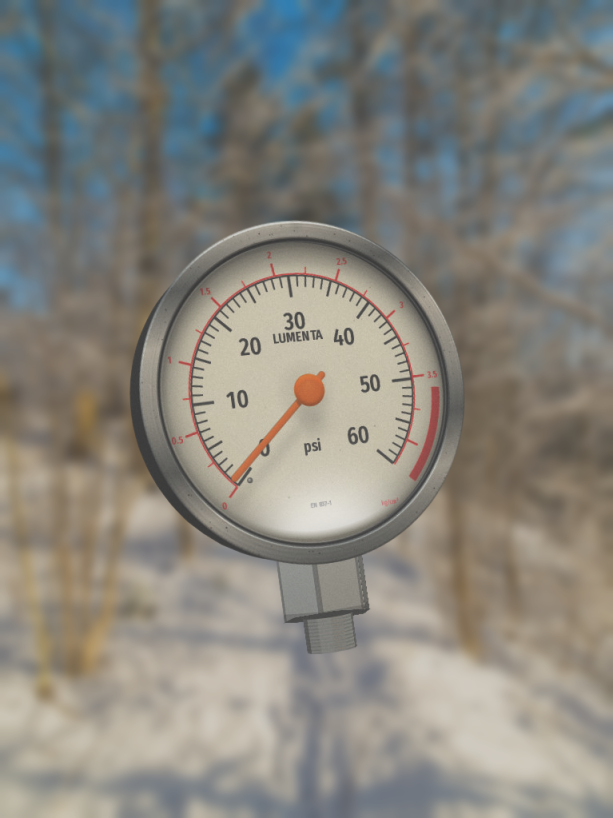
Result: 1 psi
